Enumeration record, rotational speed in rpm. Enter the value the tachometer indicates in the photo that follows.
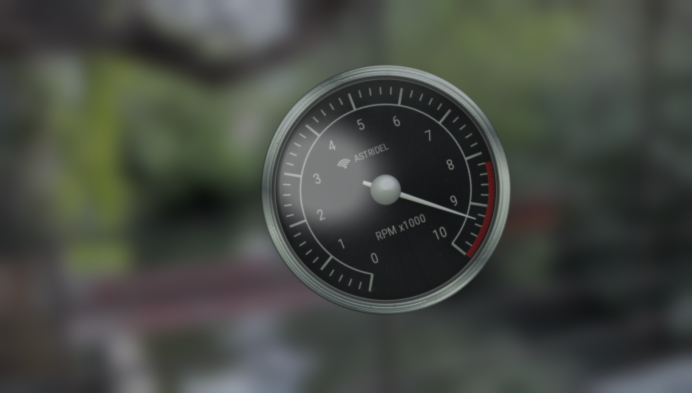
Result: 9300 rpm
